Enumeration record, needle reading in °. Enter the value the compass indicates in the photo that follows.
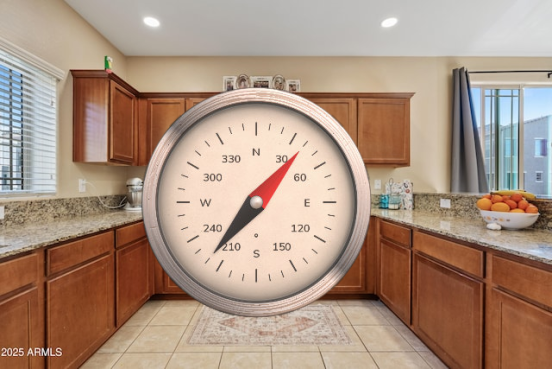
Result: 40 °
